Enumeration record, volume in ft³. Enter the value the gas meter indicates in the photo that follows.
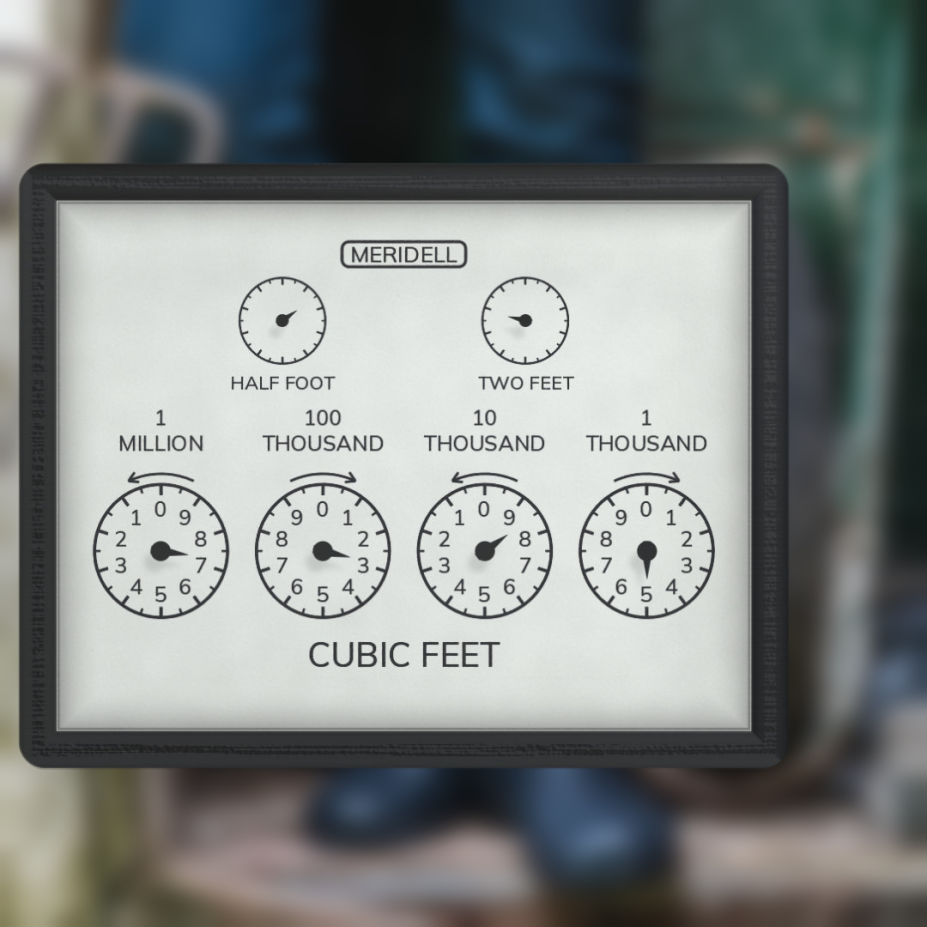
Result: 728500 ft³
